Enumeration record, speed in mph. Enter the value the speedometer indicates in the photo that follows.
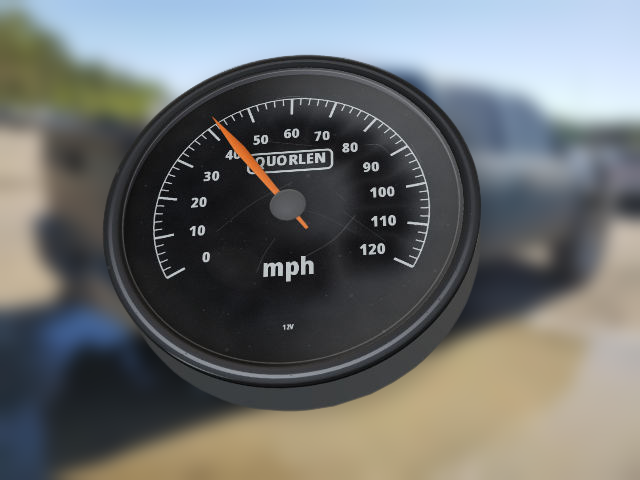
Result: 42 mph
